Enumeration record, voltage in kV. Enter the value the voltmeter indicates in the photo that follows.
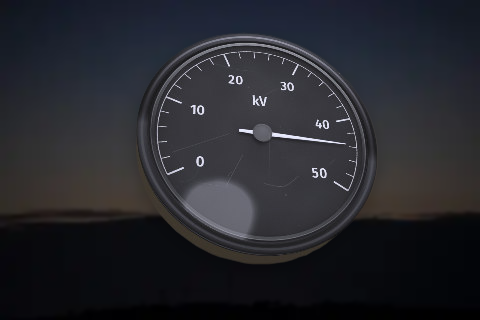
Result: 44 kV
